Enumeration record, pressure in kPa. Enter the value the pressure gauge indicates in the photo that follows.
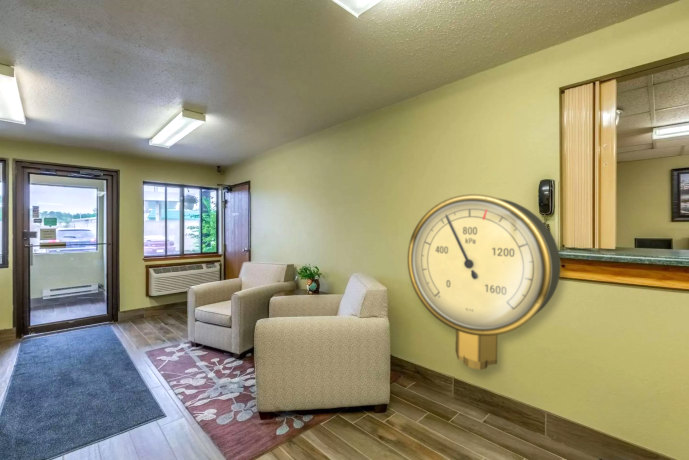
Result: 650 kPa
